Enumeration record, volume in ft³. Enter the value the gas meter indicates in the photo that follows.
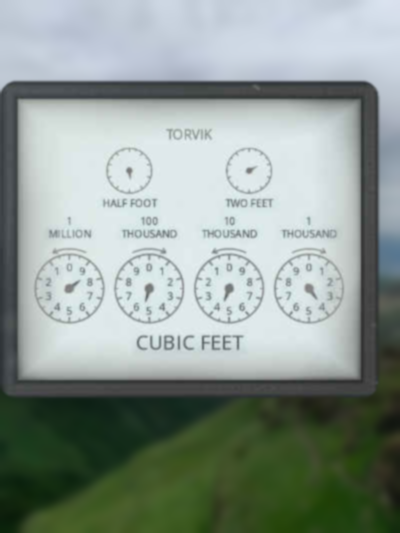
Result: 854400 ft³
